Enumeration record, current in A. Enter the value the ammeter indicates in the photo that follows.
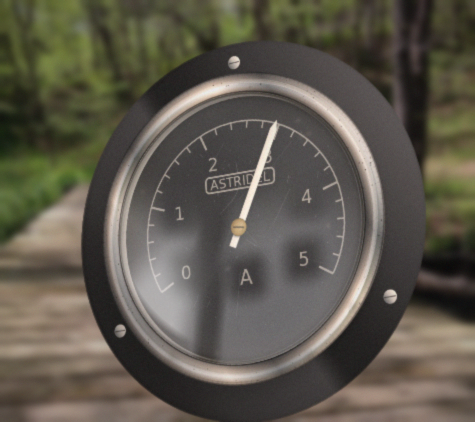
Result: 3 A
